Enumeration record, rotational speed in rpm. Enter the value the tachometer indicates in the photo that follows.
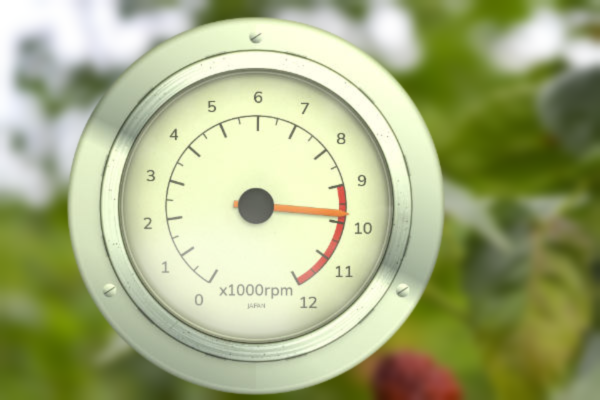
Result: 9750 rpm
